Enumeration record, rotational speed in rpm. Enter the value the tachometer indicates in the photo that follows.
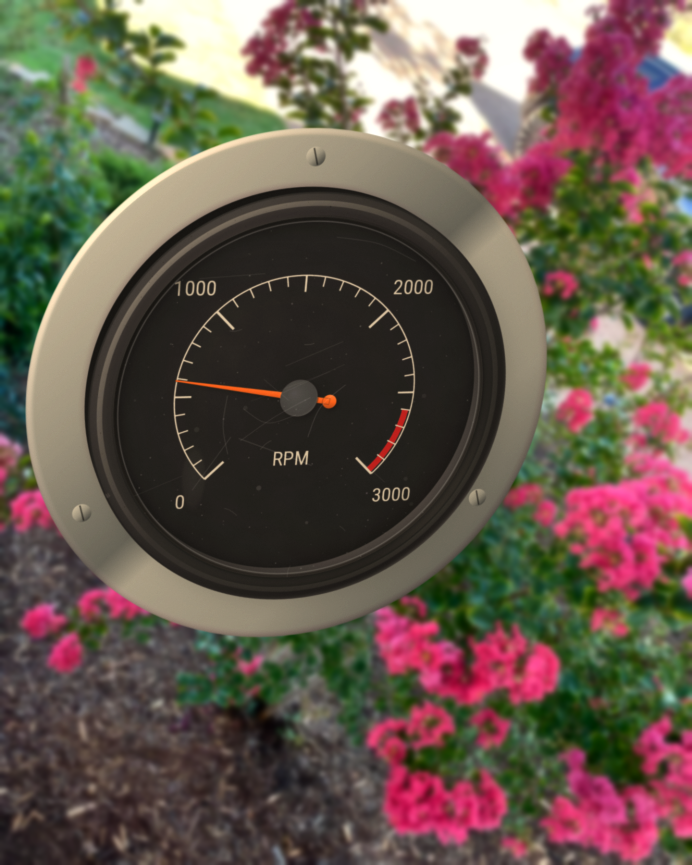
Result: 600 rpm
